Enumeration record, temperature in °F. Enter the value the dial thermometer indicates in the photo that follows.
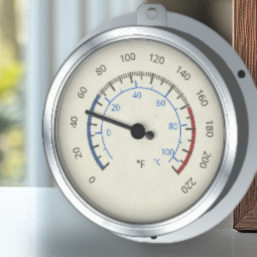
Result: 50 °F
